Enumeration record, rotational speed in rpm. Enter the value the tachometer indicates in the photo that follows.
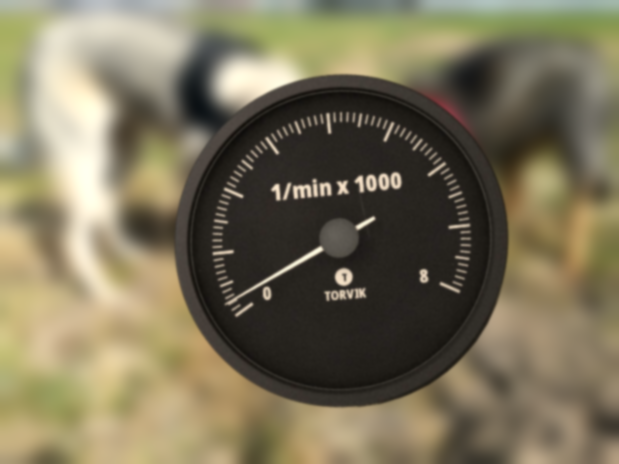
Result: 200 rpm
